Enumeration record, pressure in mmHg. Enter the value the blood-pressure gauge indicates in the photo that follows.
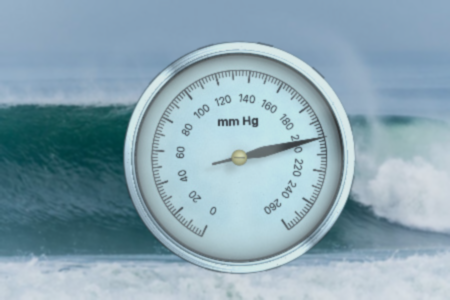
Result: 200 mmHg
